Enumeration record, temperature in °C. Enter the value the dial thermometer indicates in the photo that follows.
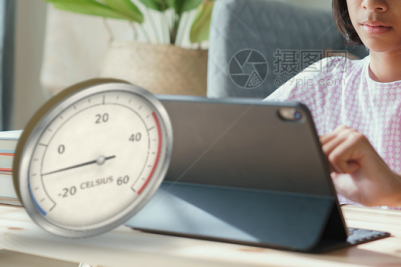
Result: -8 °C
